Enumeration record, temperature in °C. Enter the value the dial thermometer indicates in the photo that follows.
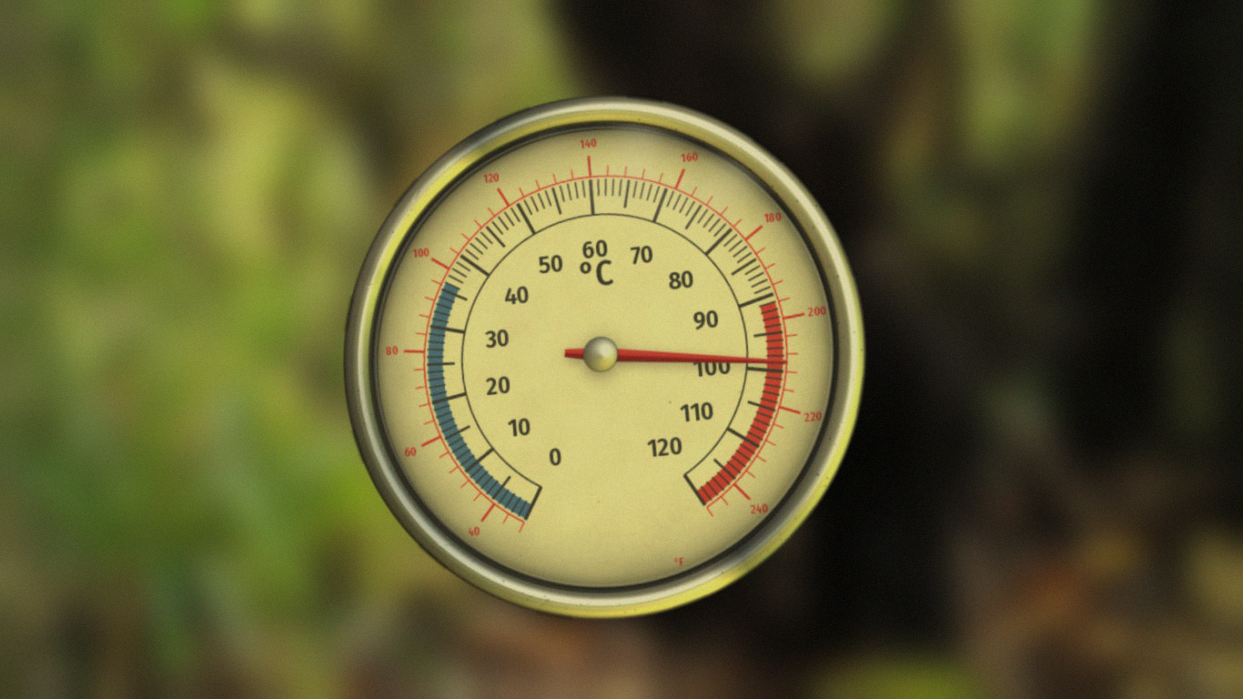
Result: 99 °C
